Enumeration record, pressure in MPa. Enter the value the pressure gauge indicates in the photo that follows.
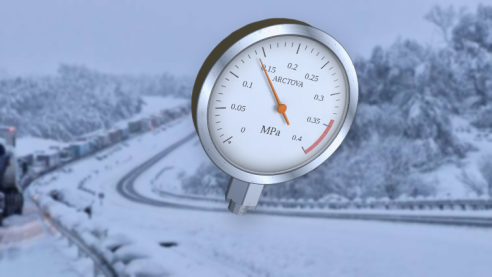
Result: 0.14 MPa
